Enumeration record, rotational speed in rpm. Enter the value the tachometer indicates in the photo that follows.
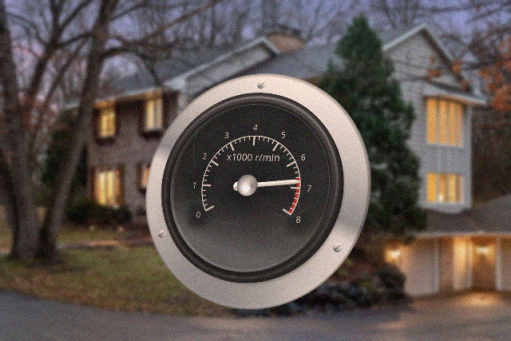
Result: 6800 rpm
